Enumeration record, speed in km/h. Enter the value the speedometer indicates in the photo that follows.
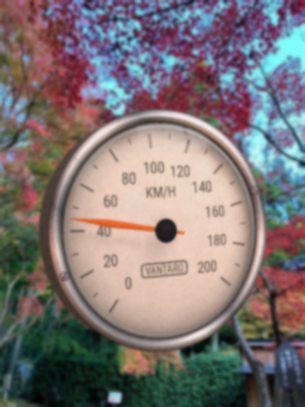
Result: 45 km/h
